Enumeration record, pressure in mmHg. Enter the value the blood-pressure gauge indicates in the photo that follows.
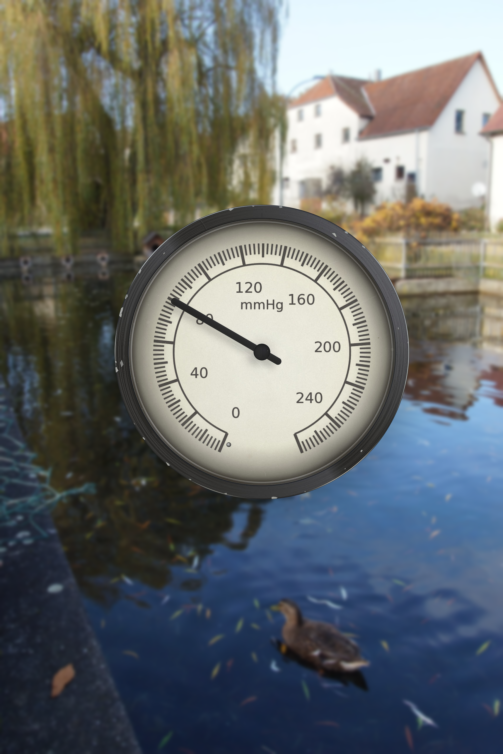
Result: 80 mmHg
